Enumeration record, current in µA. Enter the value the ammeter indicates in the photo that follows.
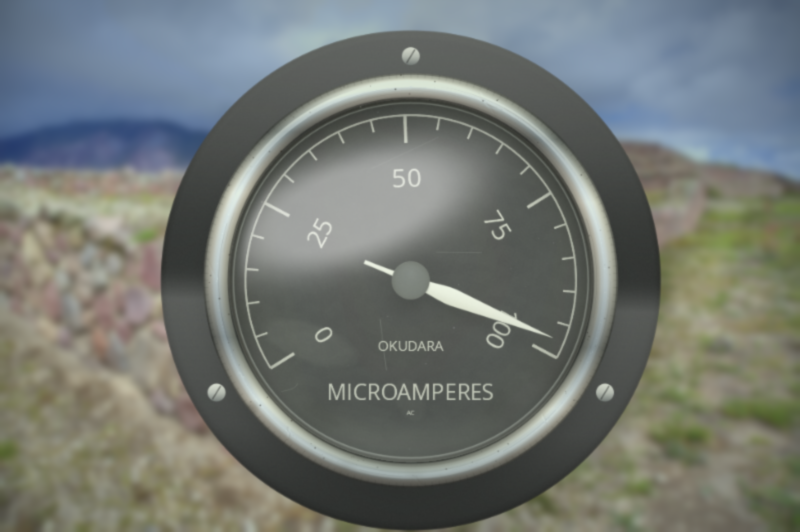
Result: 97.5 µA
